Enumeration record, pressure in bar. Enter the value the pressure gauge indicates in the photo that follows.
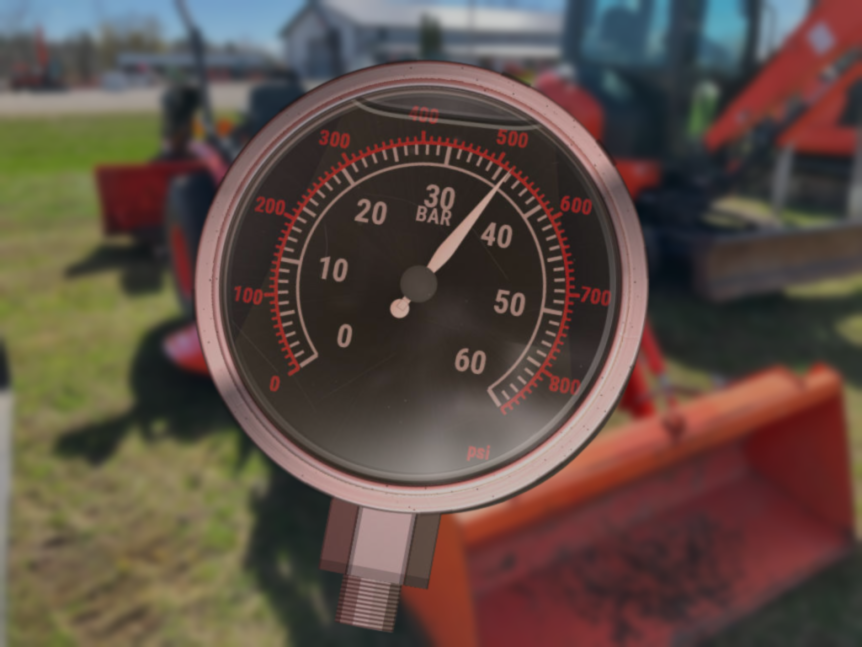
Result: 36 bar
